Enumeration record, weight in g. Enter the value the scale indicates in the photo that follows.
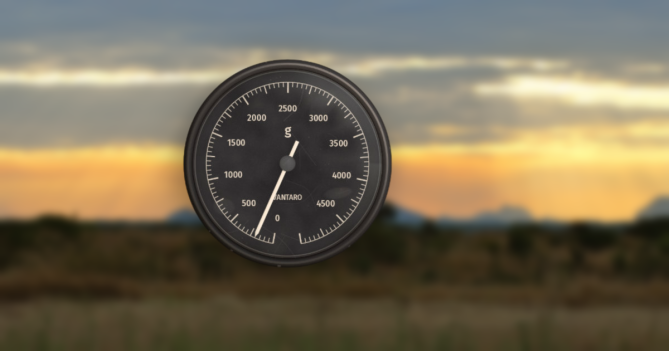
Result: 200 g
